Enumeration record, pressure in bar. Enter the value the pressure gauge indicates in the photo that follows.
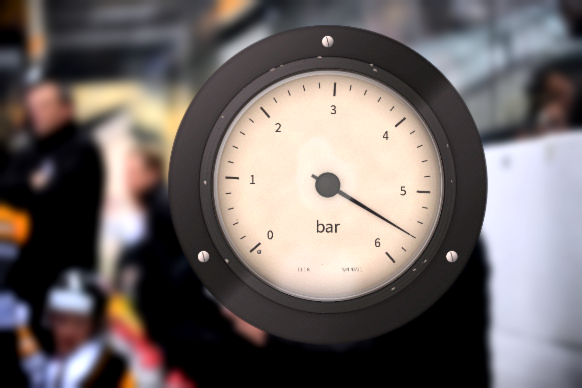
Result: 5.6 bar
